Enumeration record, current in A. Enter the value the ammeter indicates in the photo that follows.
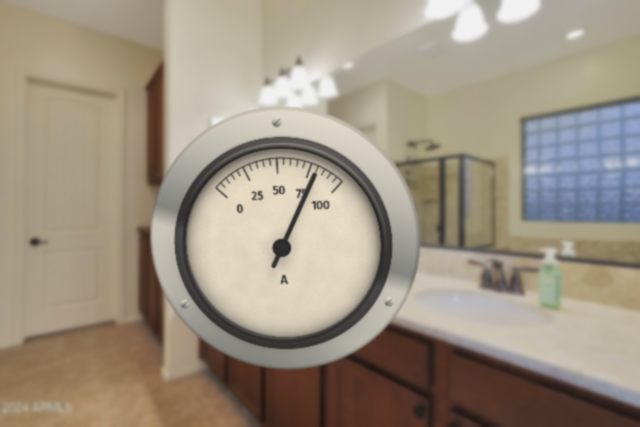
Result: 80 A
